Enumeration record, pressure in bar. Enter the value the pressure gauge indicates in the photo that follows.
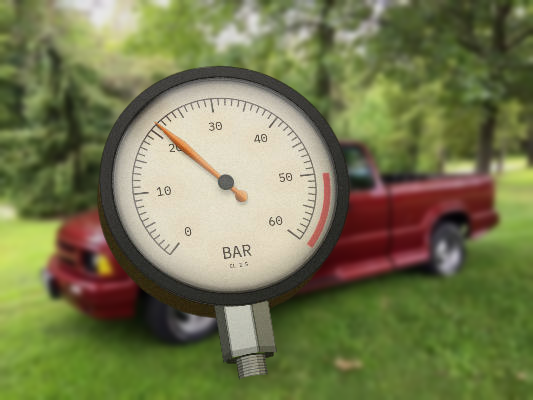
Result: 21 bar
